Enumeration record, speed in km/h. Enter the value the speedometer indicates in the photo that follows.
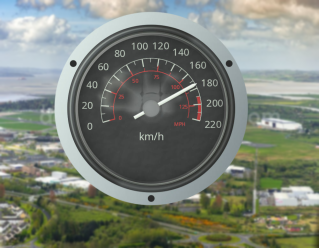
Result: 175 km/h
